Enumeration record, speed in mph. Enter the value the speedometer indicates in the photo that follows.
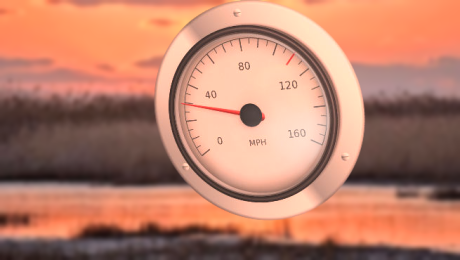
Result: 30 mph
